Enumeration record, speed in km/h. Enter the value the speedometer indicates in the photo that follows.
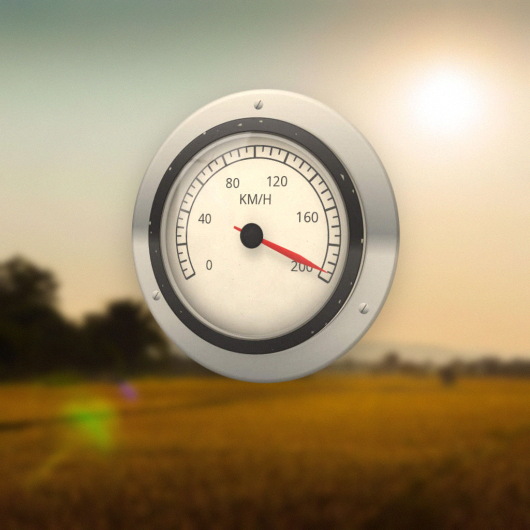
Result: 195 km/h
